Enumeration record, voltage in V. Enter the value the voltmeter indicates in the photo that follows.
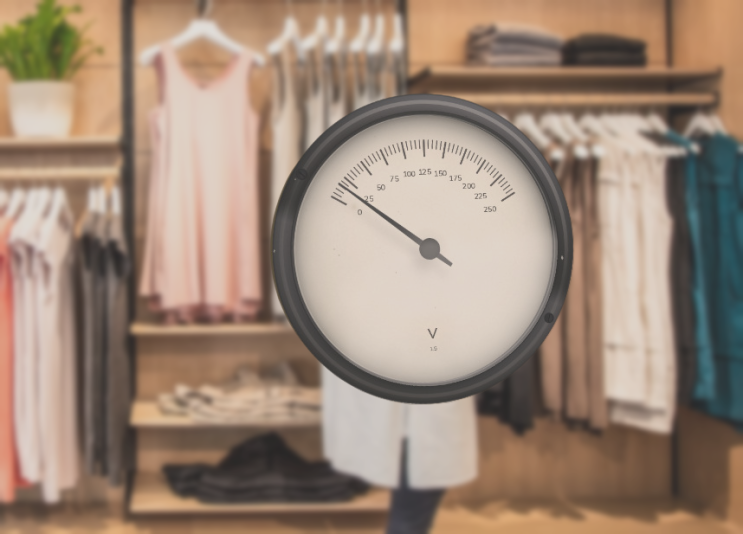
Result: 15 V
